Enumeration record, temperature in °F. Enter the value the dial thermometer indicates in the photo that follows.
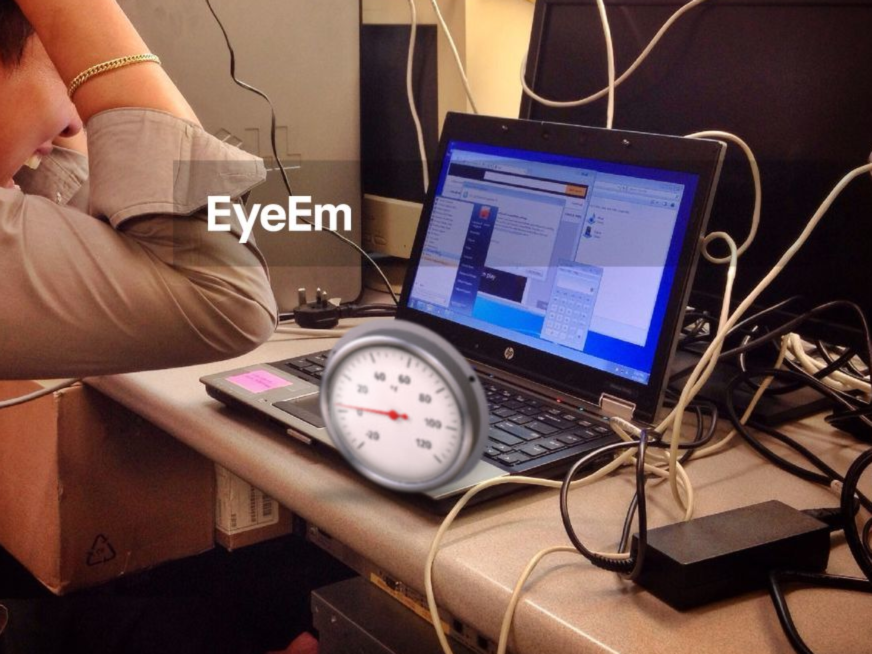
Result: 4 °F
